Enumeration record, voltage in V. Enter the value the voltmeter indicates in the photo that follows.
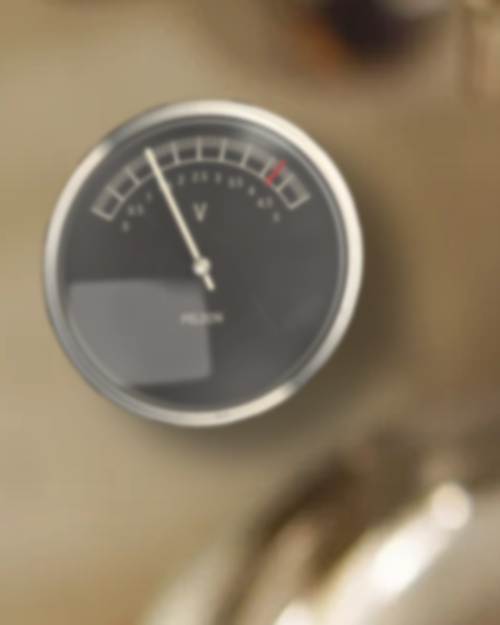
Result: 1.5 V
